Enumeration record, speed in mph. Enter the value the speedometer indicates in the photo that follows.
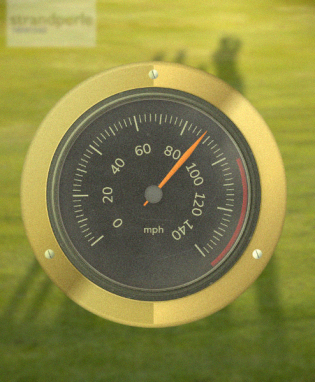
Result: 88 mph
